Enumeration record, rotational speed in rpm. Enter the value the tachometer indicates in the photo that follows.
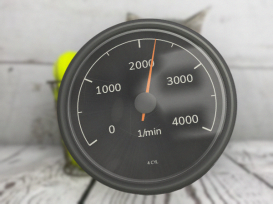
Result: 2250 rpm
